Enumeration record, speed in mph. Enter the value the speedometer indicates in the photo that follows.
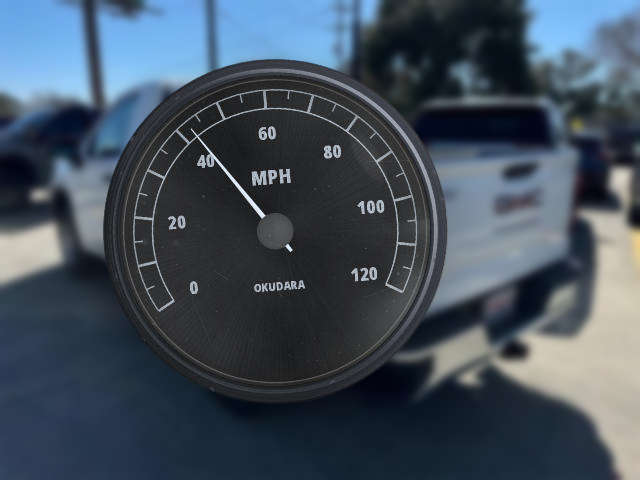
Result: 42.5 mph
